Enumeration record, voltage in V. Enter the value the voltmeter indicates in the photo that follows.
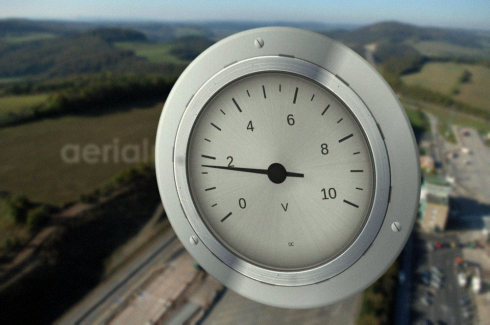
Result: 1.75 V
